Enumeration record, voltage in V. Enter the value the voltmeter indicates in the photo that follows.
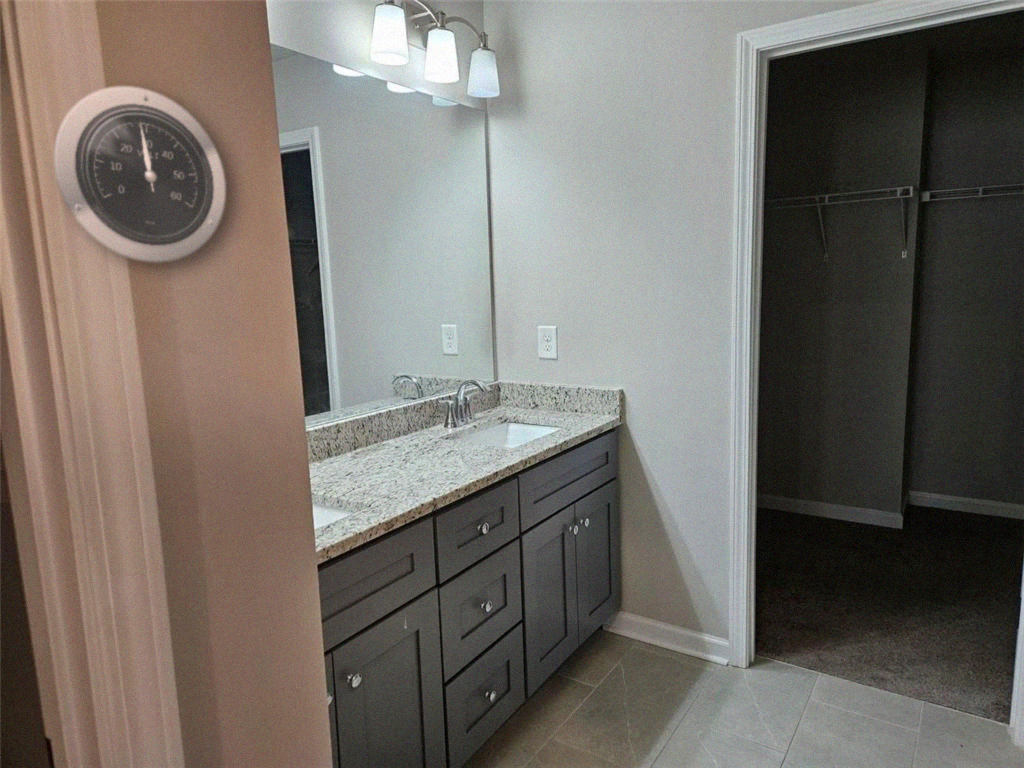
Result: 28 V
